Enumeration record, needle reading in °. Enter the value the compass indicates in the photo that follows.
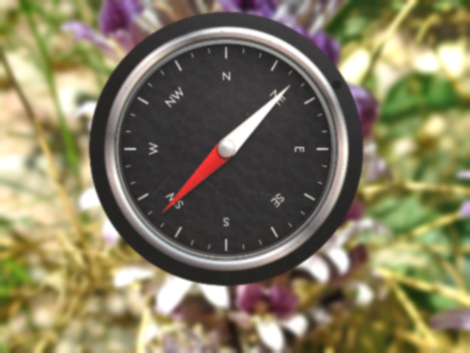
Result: 225 °
